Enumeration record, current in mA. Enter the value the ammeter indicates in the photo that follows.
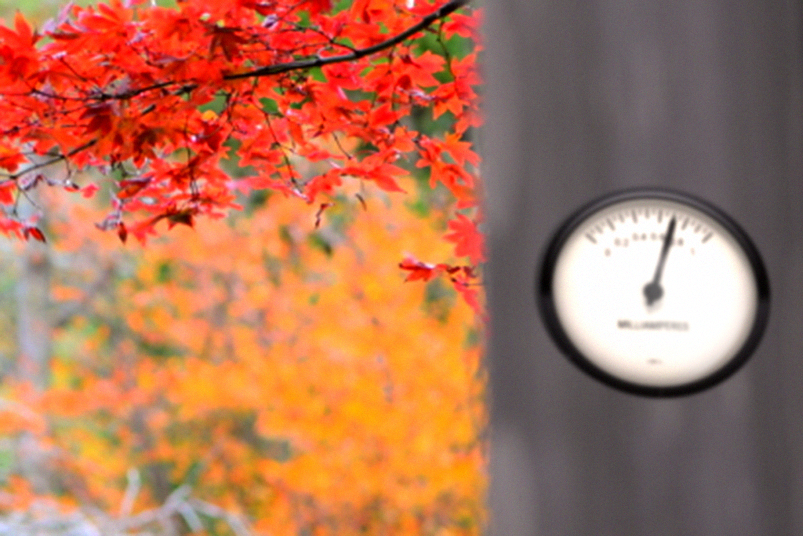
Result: 0.7 mA
